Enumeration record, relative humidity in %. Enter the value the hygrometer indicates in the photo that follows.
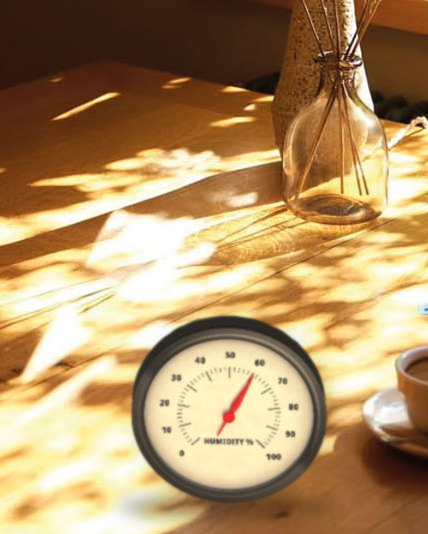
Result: 60 %
